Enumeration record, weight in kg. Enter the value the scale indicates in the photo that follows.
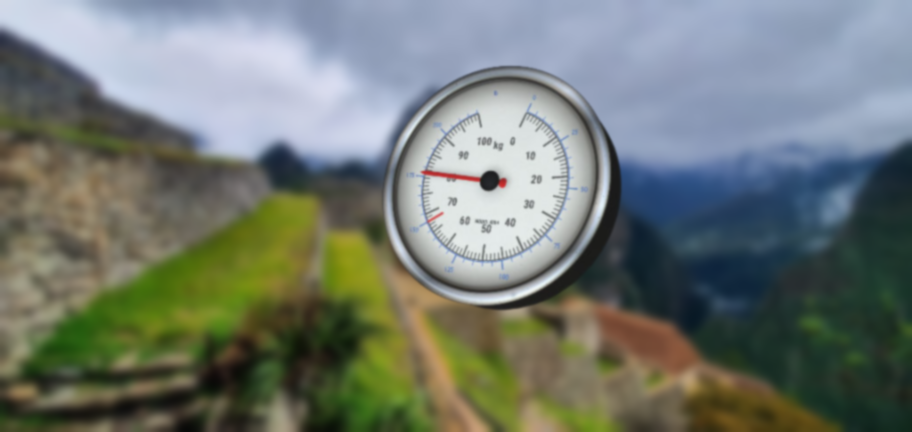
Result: 80 kg
